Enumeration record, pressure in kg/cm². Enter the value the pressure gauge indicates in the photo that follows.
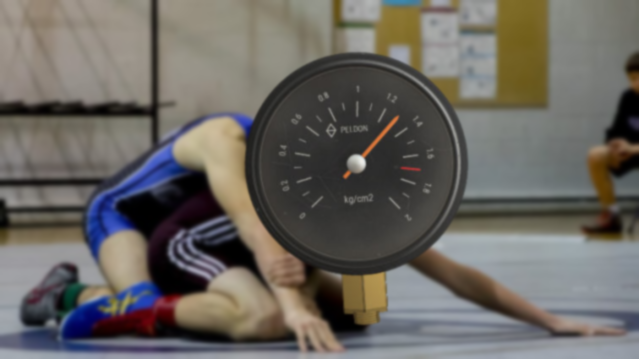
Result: 1.3 kg/cm²
